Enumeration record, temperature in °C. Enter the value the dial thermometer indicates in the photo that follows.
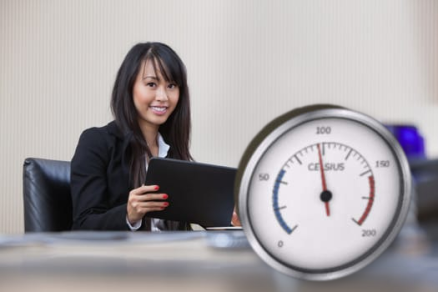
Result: 95 °C
